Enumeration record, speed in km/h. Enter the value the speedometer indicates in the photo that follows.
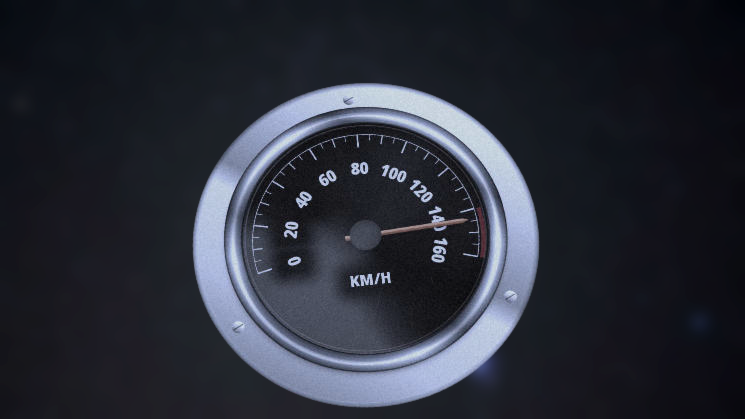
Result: 145 km/h
